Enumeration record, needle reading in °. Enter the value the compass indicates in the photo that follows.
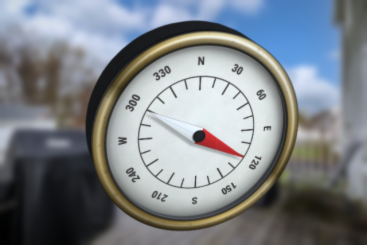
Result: 120 °
